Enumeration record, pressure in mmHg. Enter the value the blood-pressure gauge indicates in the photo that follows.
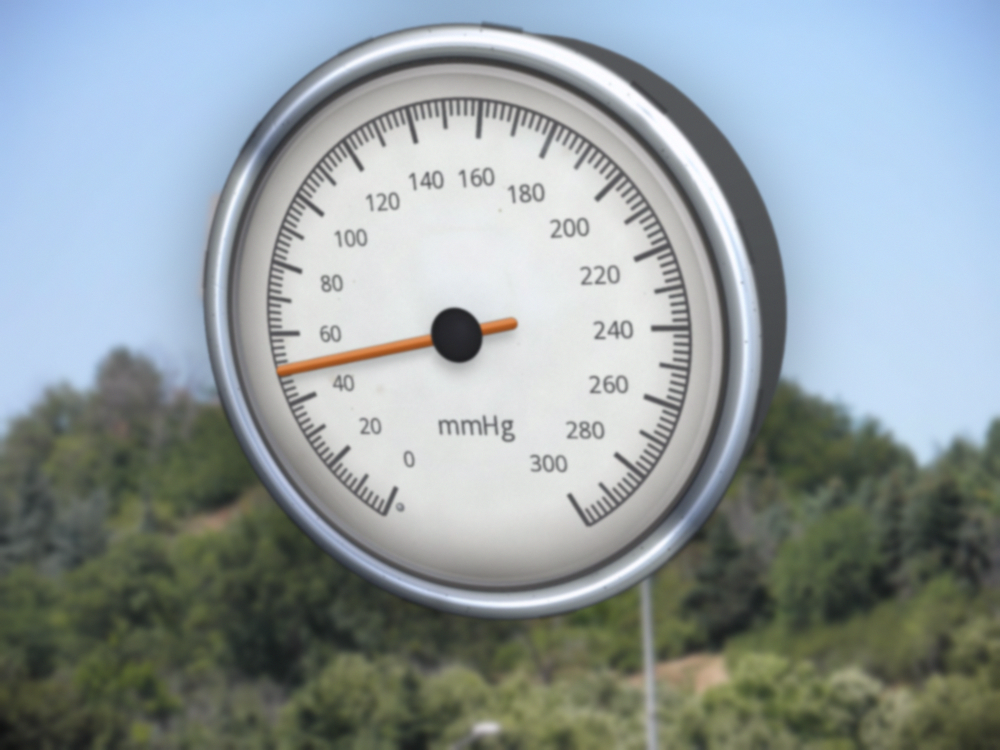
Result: 50 mmHg
